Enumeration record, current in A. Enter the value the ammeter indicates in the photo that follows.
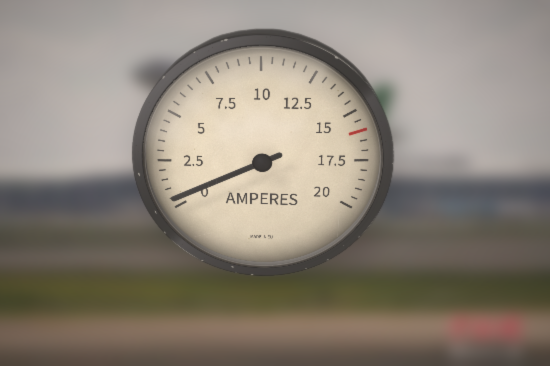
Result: 0.5 A
